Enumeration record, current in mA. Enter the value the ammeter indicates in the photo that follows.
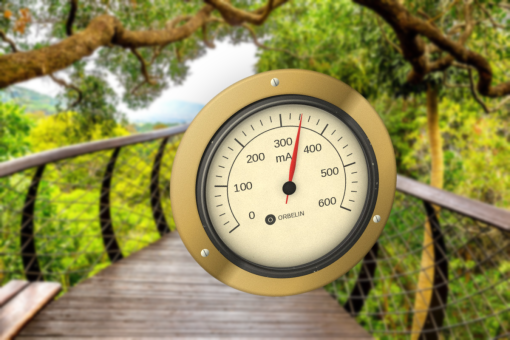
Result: 340 mA
